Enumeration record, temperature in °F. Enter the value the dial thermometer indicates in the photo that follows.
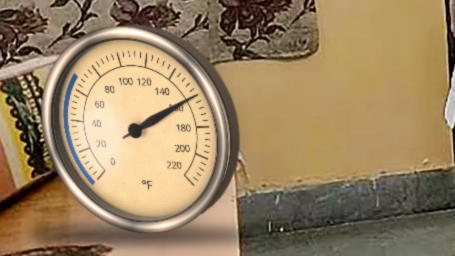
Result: 160 °F
